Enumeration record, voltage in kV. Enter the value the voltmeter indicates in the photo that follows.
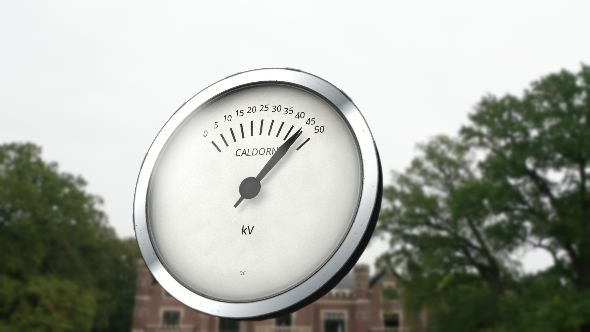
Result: 45 kV
